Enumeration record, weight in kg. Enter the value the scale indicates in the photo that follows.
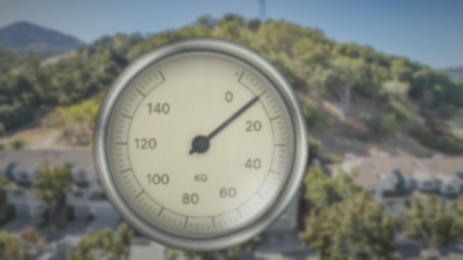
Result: 10 kg
